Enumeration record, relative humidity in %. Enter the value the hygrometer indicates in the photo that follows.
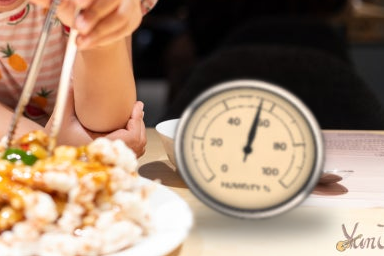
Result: 55 %
